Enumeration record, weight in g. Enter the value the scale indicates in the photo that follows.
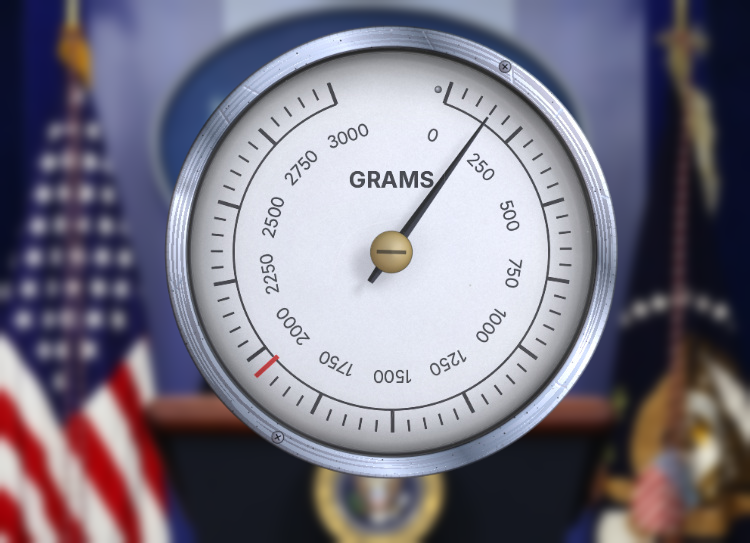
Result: 150 g
